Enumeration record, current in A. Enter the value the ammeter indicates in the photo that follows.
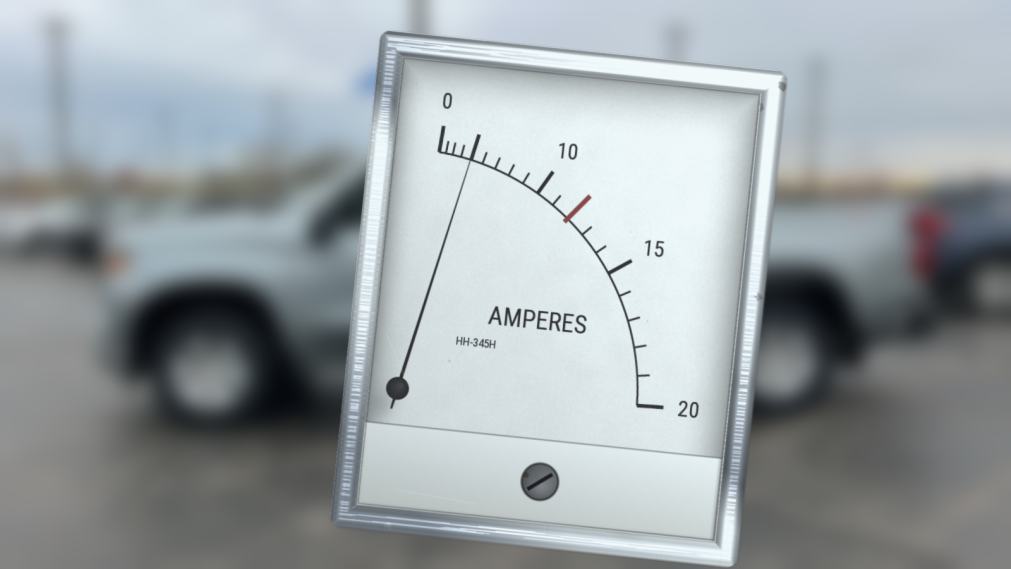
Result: 5 A
